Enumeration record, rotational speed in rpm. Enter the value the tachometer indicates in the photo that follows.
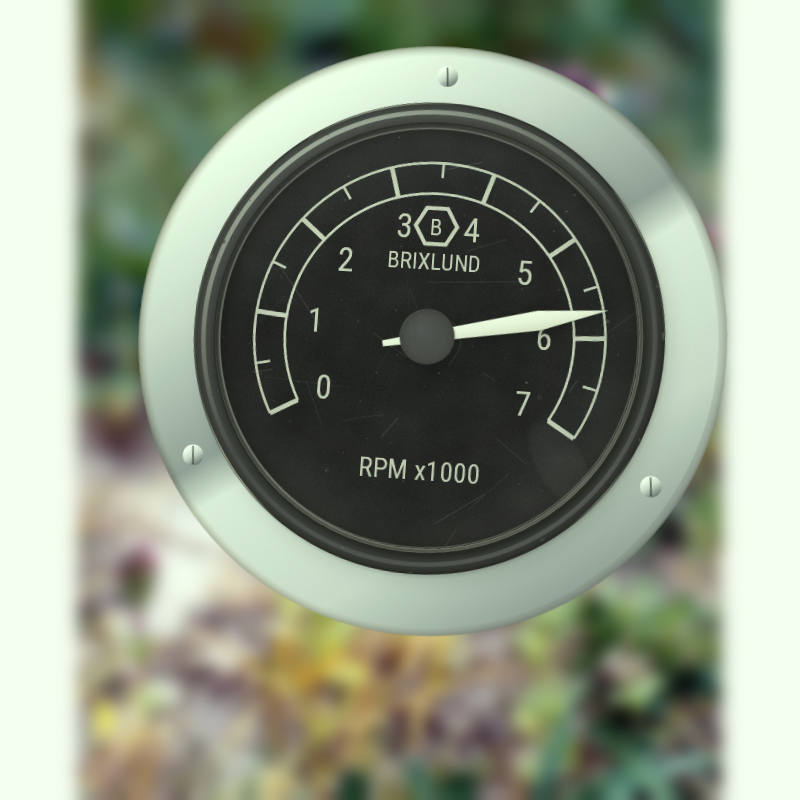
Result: 5750 rpm
